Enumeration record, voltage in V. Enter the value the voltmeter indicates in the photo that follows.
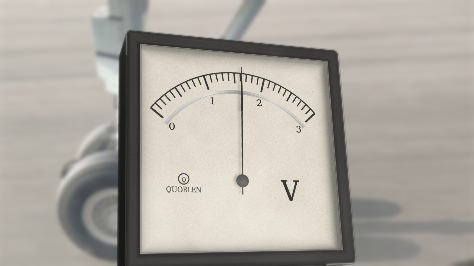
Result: 1.6 V
